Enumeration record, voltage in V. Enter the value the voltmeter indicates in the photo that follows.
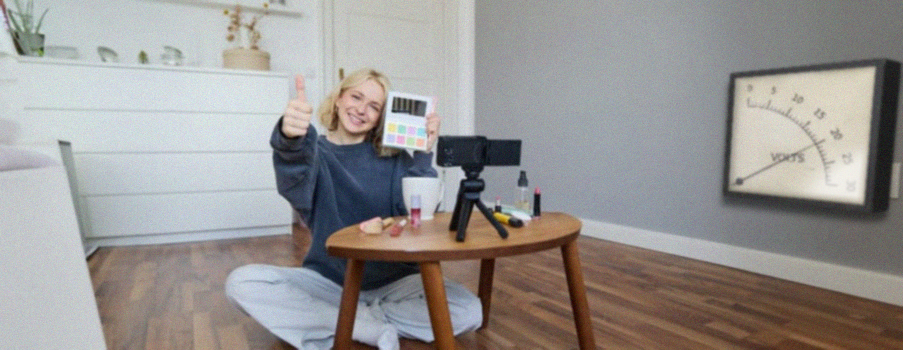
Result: 20 V
